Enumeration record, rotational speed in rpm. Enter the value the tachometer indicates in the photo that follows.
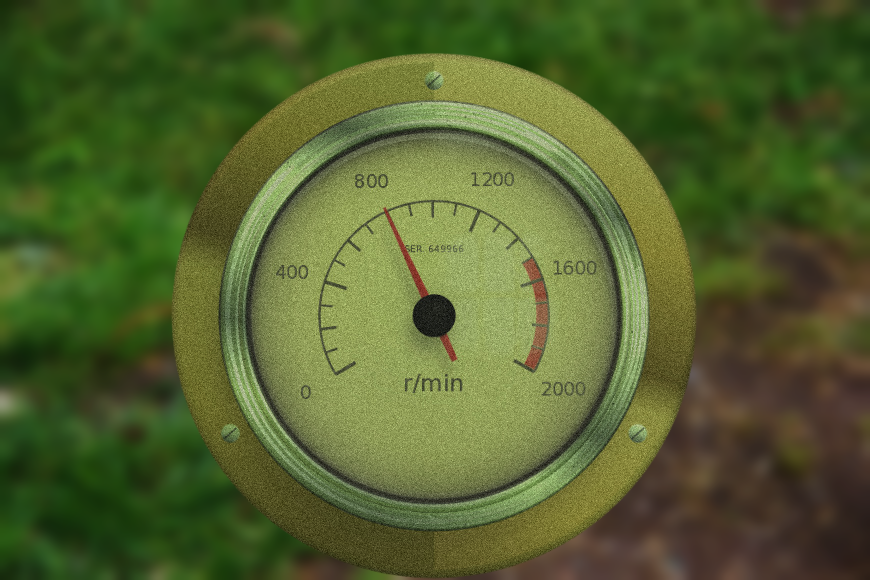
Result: 800 rpm
